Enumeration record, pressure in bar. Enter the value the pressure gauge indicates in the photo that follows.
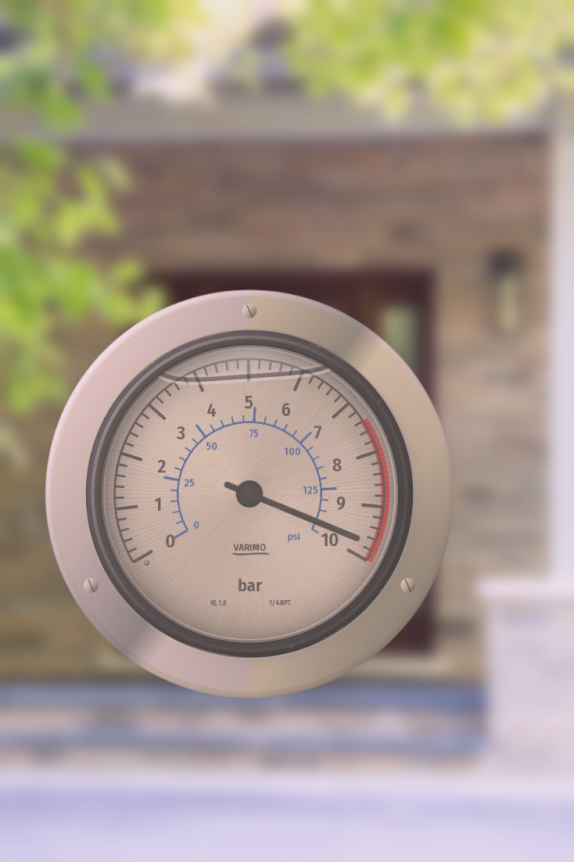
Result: 9.7 bar
